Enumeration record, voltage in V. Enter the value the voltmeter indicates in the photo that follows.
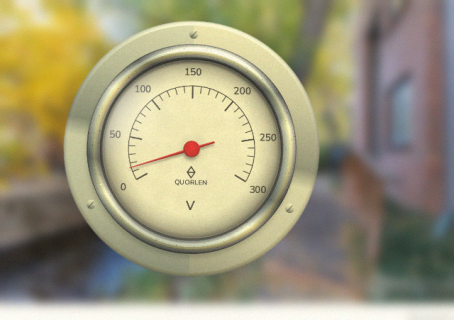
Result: 15 V
